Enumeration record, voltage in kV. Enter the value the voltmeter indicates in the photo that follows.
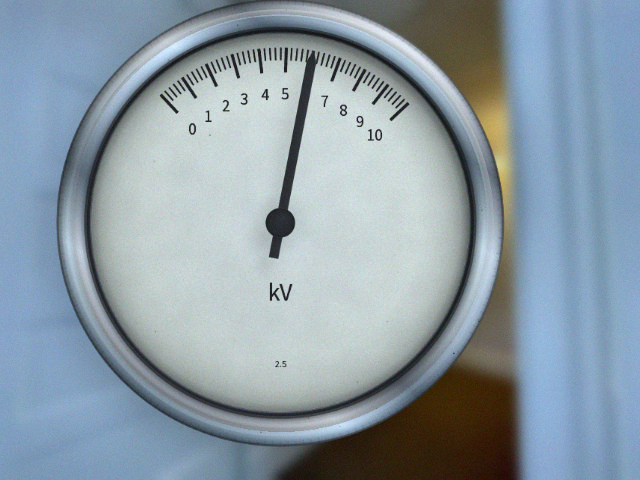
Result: 6 kV
